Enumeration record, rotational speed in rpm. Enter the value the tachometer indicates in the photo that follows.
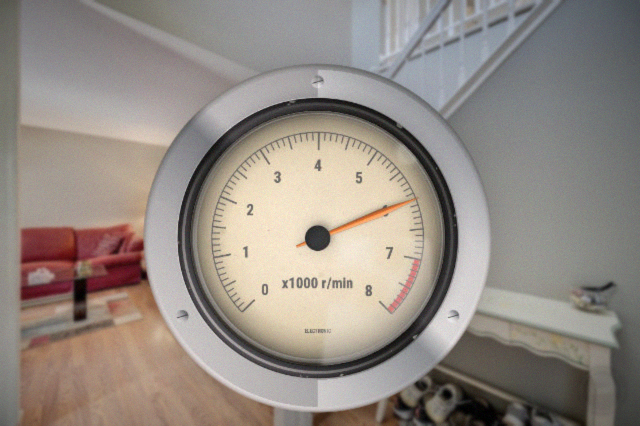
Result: 6000 rpm
